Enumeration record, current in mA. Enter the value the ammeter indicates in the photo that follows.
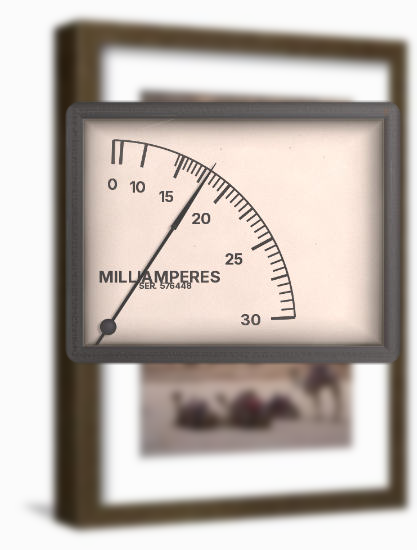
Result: 18 mA
